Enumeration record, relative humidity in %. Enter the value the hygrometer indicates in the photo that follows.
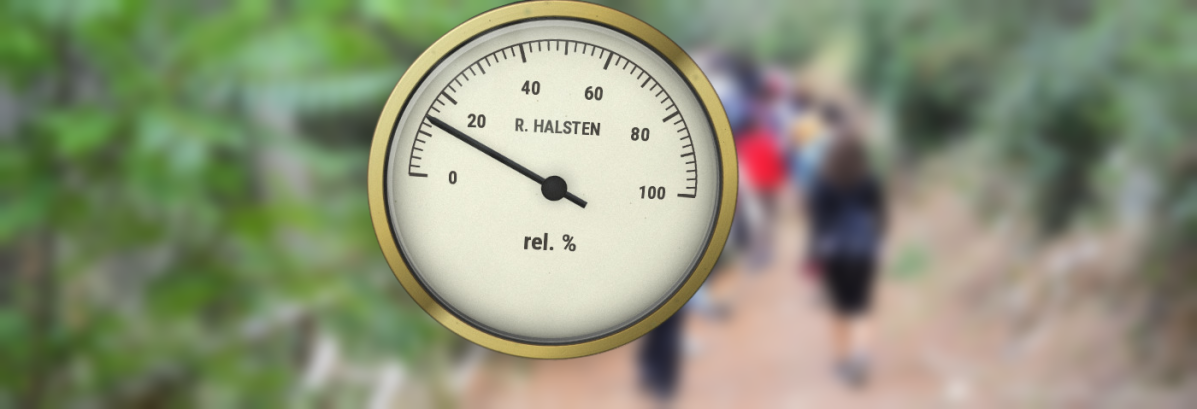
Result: 14 %
